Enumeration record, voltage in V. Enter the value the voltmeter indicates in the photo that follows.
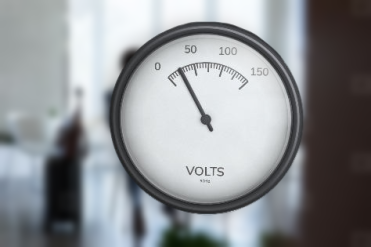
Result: 25 V
